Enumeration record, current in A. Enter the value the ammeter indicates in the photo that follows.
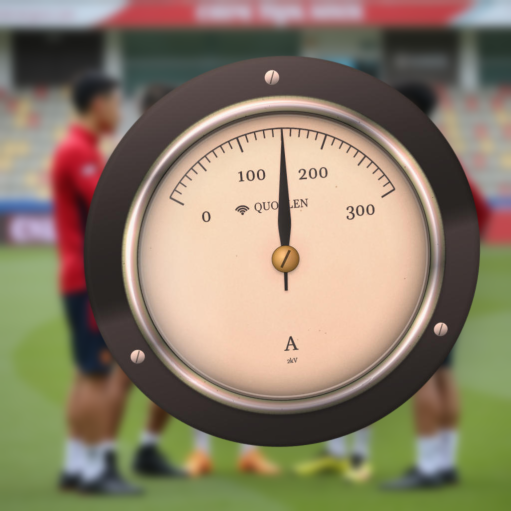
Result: 150 A
